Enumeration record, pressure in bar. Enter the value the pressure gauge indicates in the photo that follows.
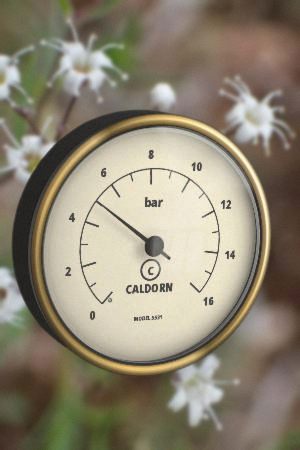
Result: 5 bar
